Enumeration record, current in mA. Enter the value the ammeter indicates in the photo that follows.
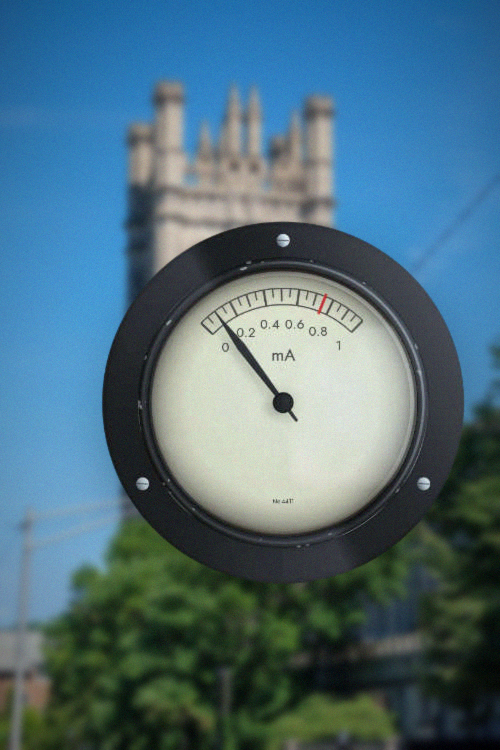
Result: 0.1 mA
